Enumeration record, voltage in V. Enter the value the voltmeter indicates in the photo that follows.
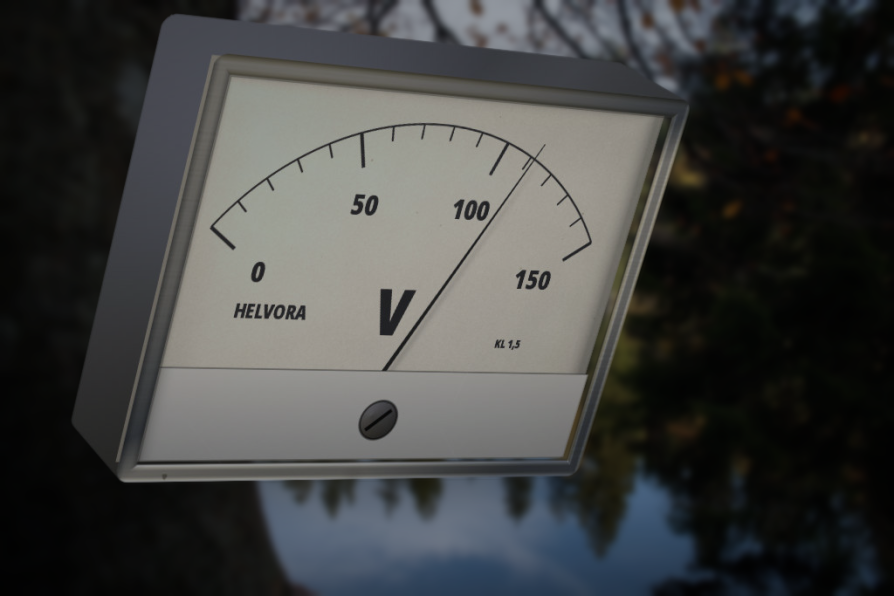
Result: 110 V
